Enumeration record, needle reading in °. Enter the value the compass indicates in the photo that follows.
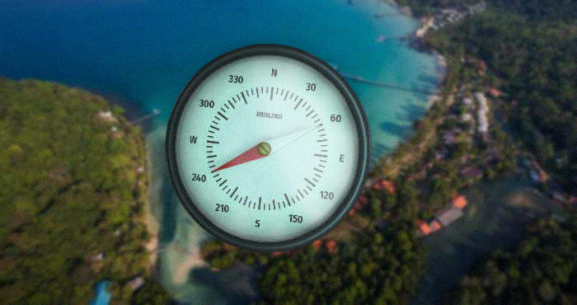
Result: 240 °
